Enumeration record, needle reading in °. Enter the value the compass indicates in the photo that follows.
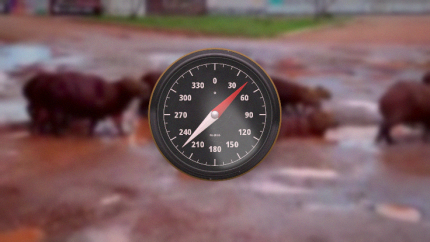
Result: 45 °
